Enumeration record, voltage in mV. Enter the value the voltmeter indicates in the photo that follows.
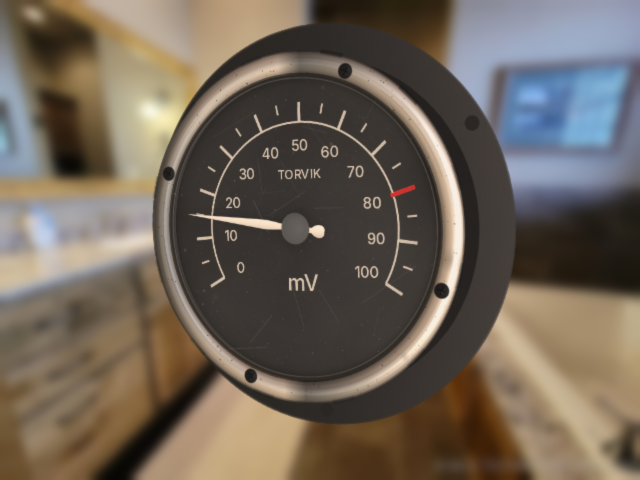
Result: 15 mV
